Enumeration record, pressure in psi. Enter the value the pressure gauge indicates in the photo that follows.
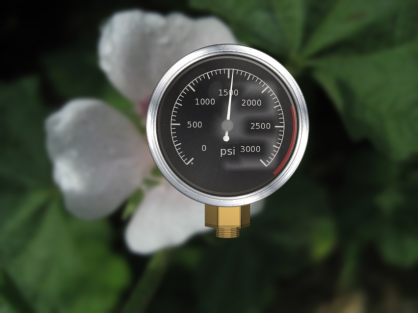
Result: 1550 psi
